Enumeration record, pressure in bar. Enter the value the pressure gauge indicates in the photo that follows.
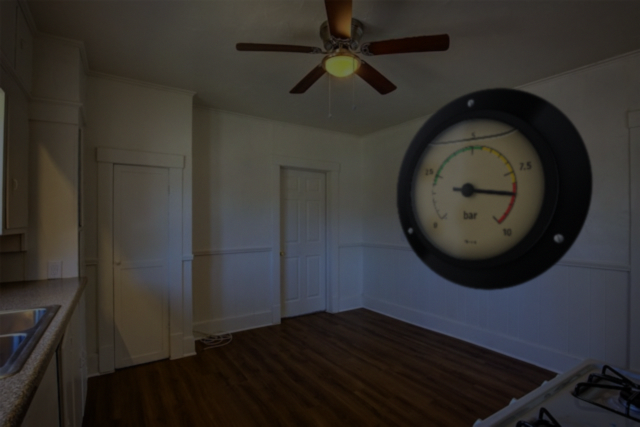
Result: 8.5 bar
